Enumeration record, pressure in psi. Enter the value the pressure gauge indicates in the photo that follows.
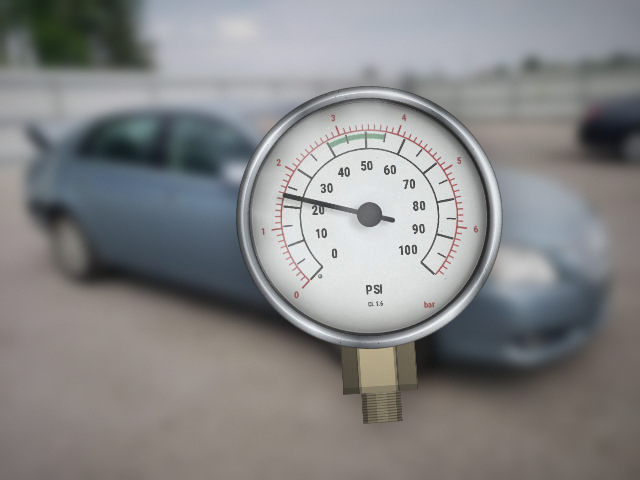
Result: 22.5 psi
